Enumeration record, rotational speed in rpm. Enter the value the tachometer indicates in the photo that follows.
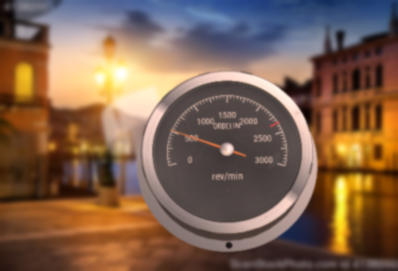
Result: 500 rpm
